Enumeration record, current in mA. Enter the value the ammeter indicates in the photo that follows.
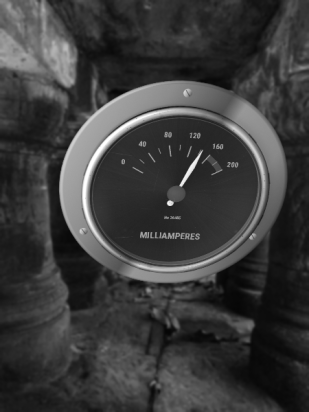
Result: 140 mA
